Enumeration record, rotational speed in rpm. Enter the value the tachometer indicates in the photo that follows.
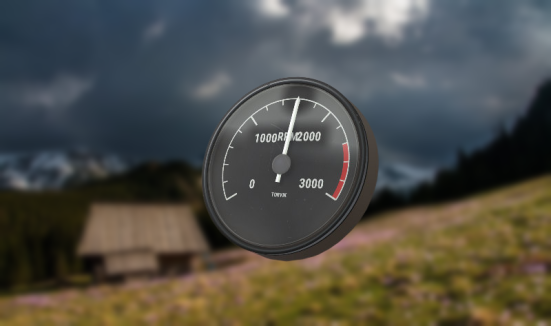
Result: 1600 rpm
